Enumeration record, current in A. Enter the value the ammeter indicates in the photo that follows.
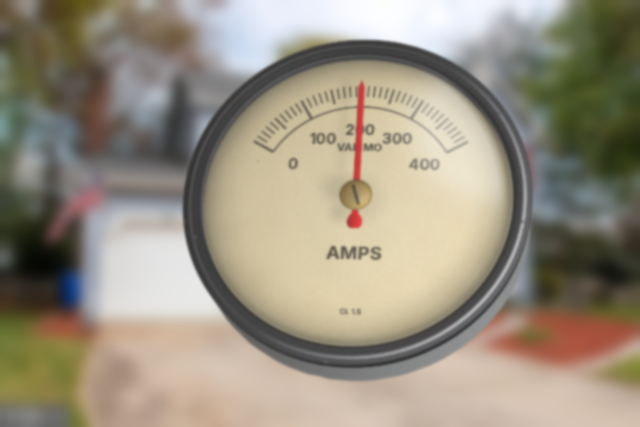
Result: 200 A
